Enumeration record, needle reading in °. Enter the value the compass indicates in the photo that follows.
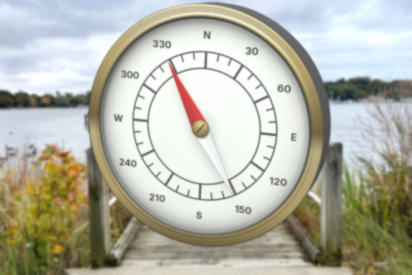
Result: 330 °
